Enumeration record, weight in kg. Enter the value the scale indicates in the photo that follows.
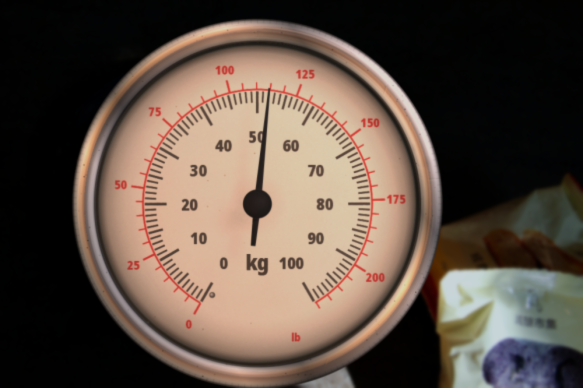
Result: 52 kg
